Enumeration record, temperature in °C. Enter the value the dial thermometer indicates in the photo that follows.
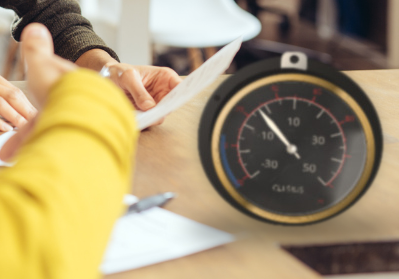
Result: -2.5 °C
